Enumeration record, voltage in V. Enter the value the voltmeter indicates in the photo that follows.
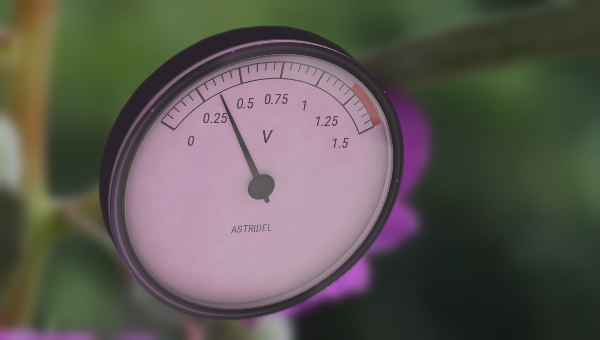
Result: 0.35 V
